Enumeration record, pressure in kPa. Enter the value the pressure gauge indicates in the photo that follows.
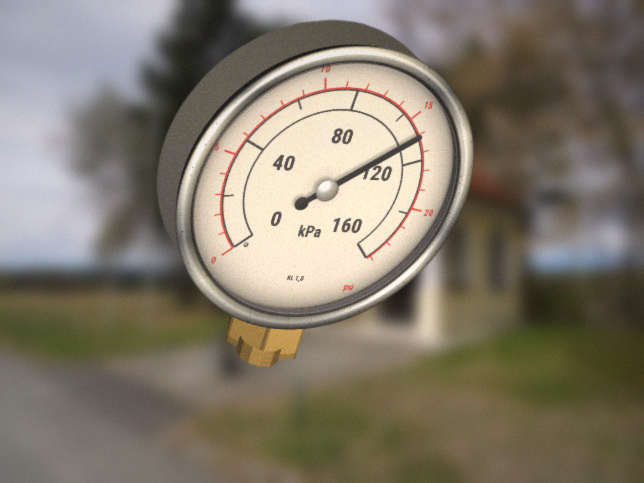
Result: 110 kPa
